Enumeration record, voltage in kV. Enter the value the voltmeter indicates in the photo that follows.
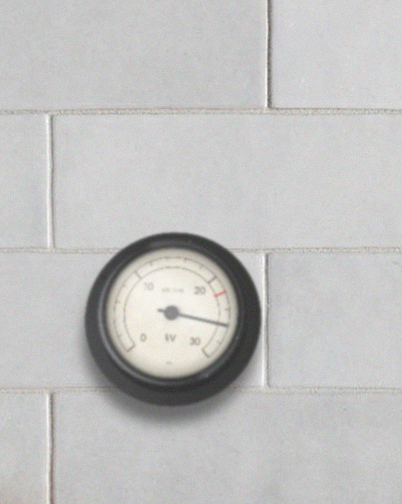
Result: 26 kV
